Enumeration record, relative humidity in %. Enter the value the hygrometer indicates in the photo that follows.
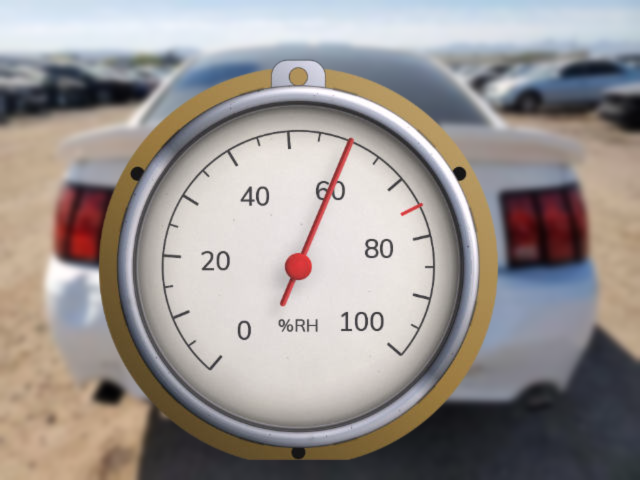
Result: 60 %
